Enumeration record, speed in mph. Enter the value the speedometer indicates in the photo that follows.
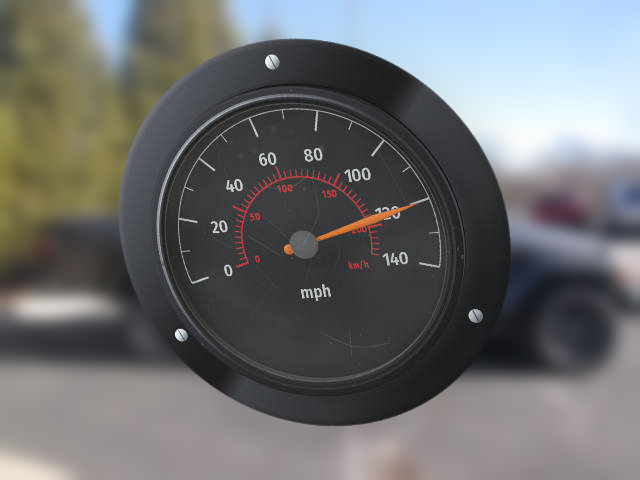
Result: 120 mph
